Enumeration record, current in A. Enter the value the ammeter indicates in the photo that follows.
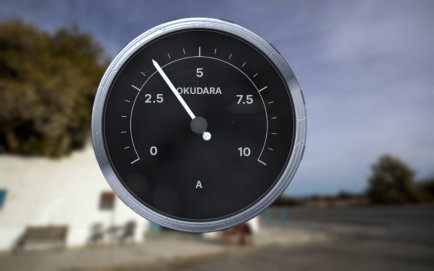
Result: 3.5 A
